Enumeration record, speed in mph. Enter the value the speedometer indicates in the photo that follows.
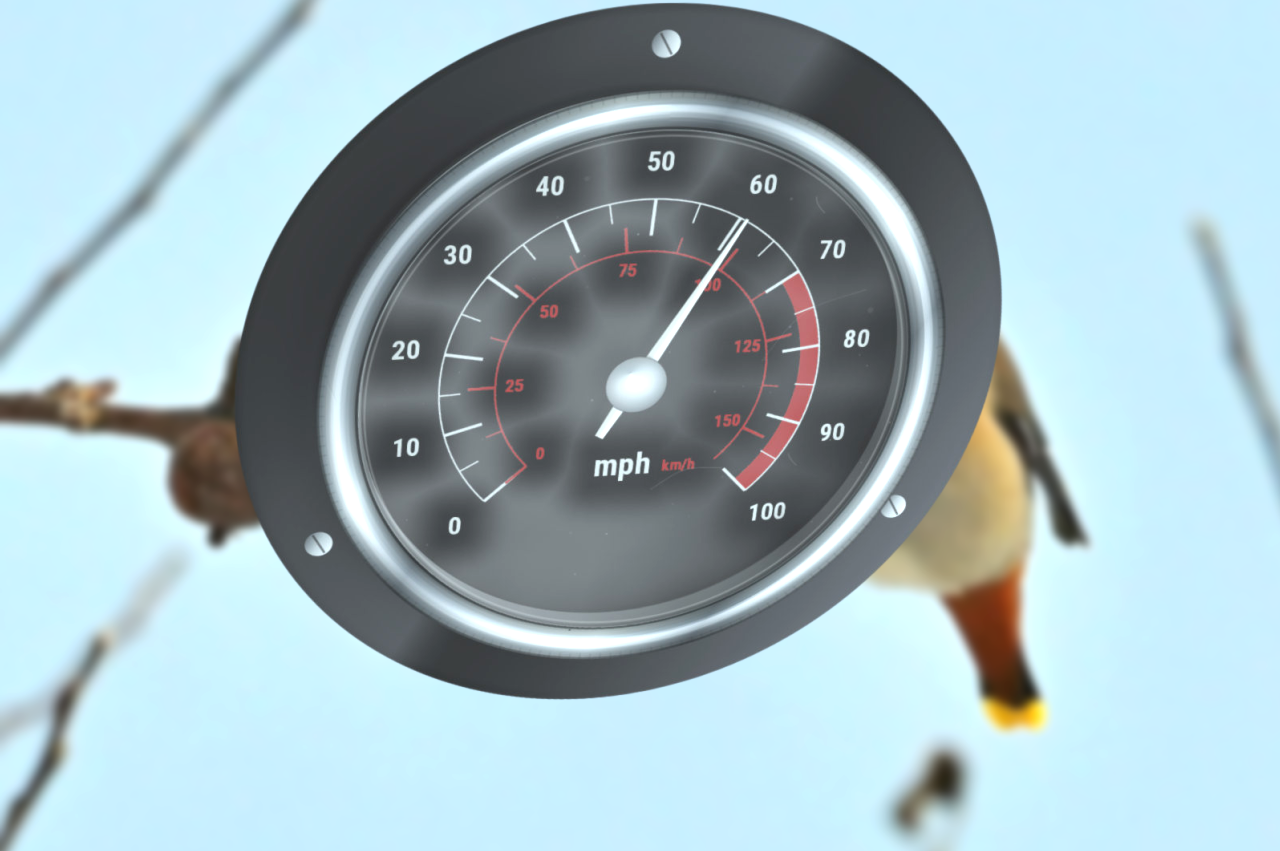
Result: 60 mph
